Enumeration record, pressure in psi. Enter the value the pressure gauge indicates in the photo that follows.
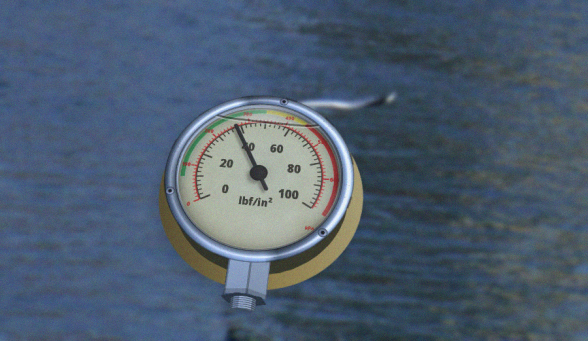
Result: 38 psi
